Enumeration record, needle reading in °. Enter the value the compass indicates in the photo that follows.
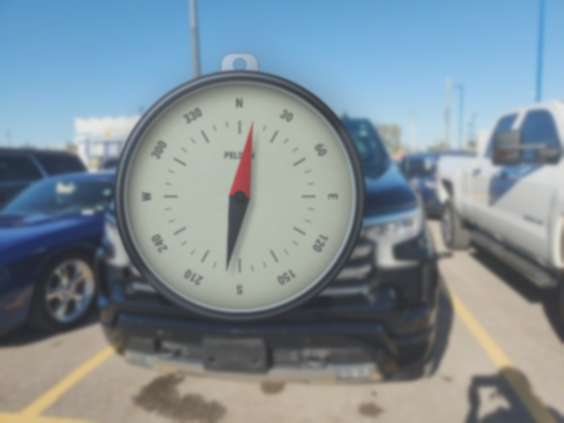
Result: 10 °
